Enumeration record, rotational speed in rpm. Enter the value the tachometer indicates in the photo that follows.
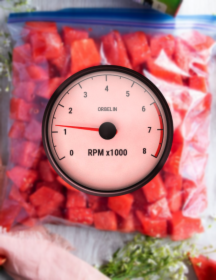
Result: 1250 rpm
